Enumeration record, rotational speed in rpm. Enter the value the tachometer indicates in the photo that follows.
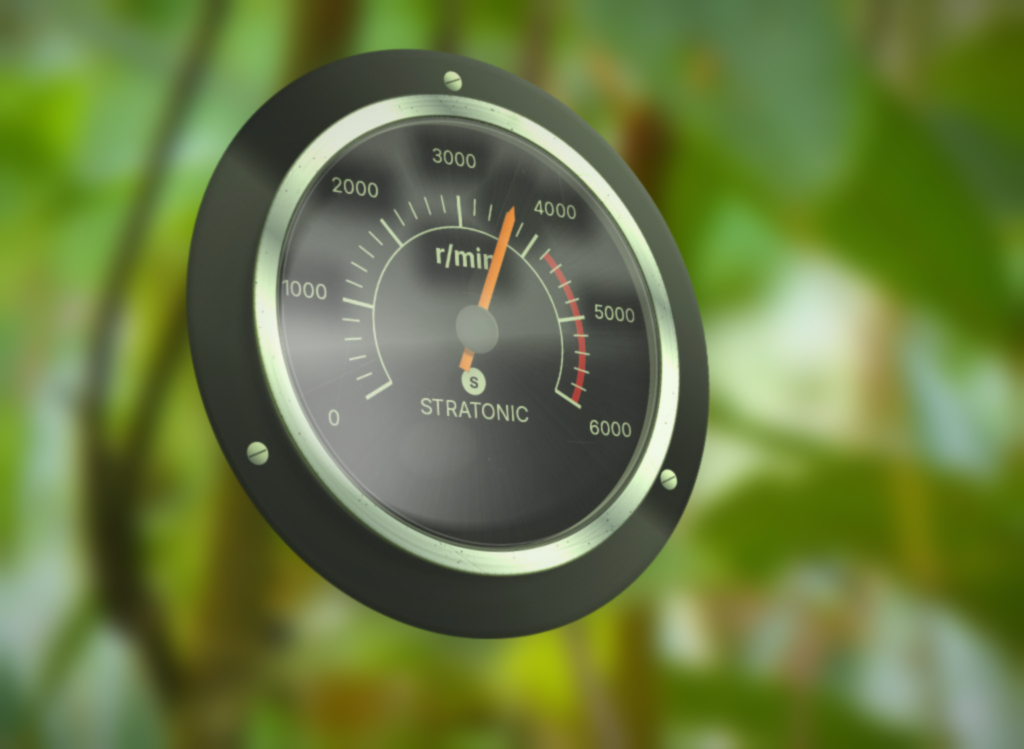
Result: 3600 rpm
